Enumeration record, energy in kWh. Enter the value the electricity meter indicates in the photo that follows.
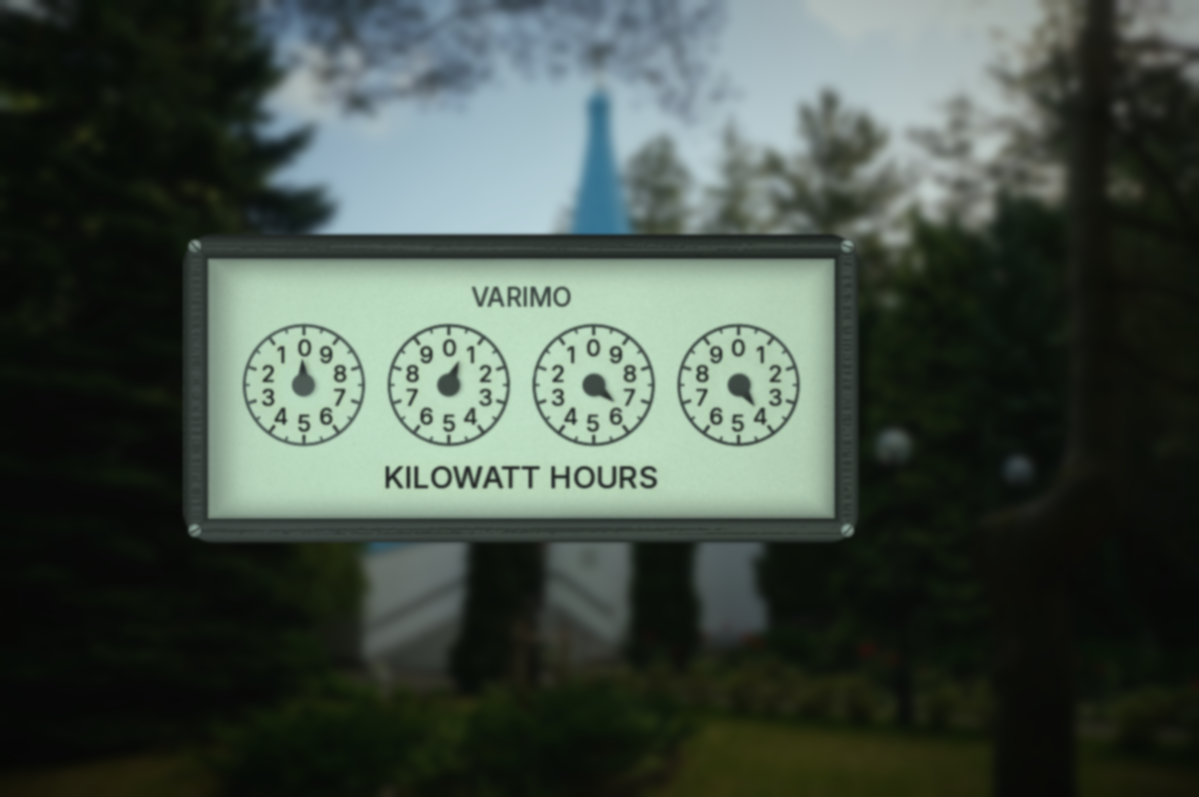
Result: 64 kWh
